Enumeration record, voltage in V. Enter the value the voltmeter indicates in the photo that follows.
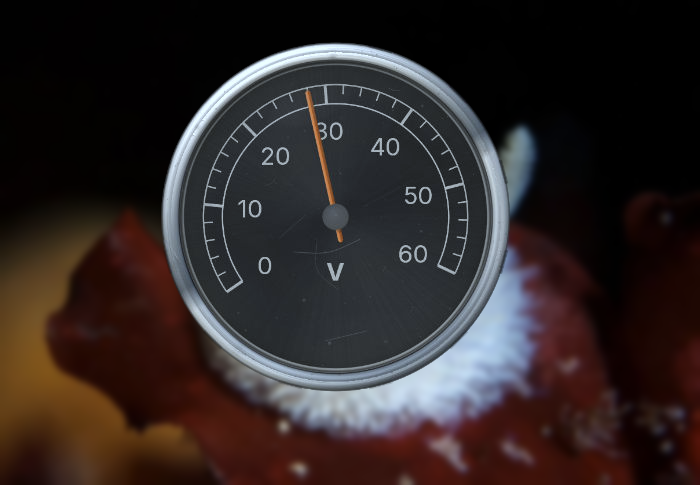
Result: 28 V
